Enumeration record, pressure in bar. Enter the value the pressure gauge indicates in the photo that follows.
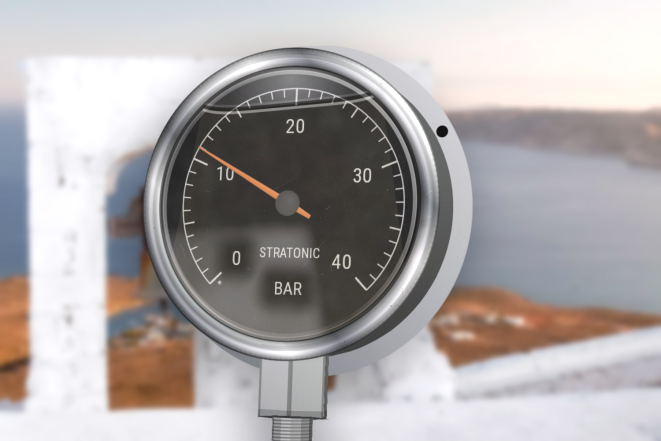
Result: 11 bar
